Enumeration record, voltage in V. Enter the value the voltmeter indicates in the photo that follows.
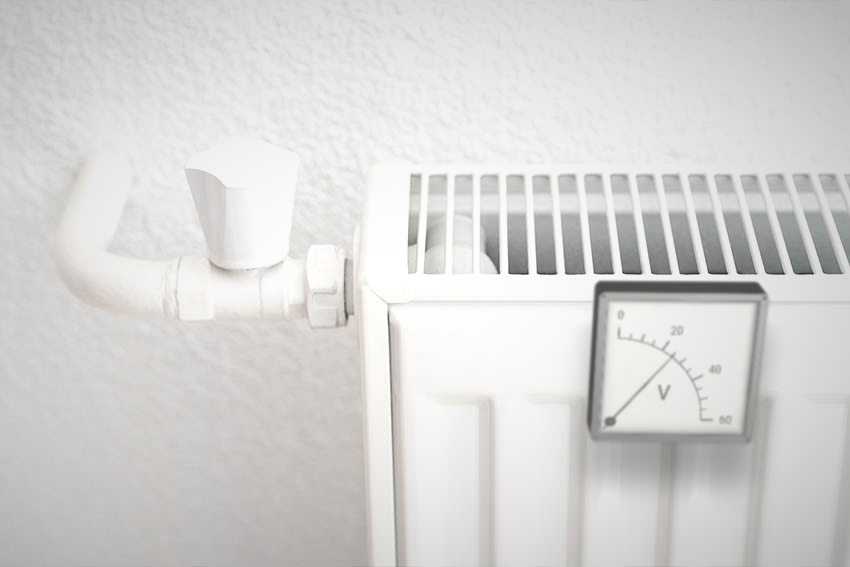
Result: 25 V
